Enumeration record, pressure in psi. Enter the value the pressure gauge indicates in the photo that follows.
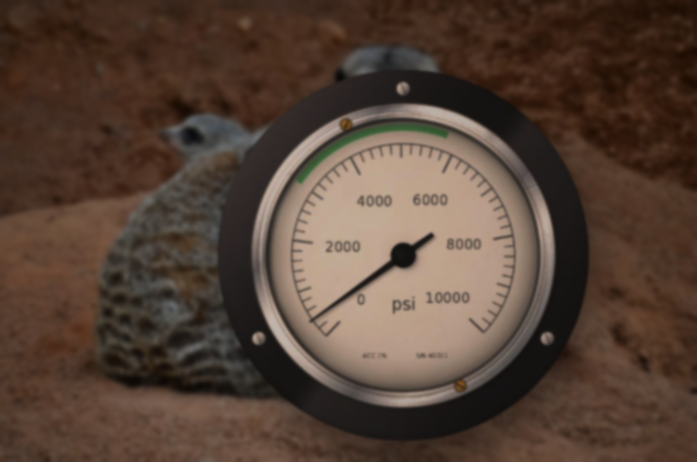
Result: 400 psi
